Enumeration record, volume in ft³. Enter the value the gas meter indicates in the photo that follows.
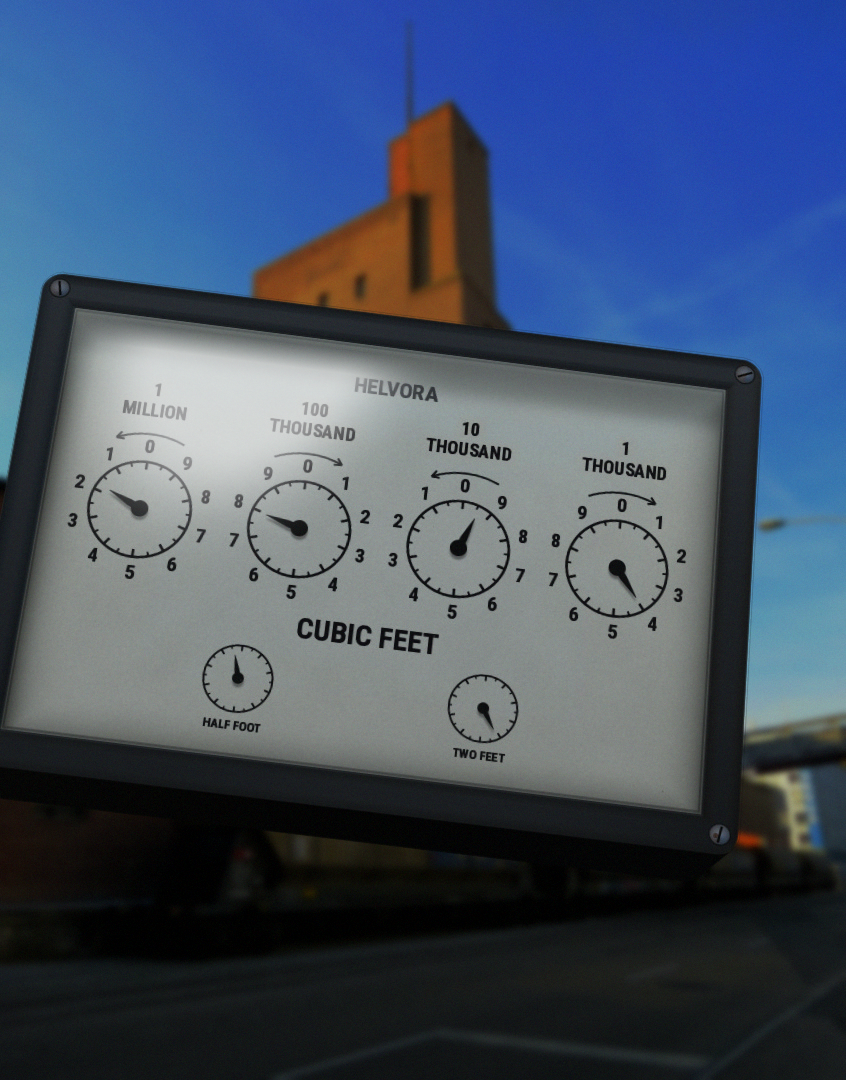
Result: 179400 ft³
